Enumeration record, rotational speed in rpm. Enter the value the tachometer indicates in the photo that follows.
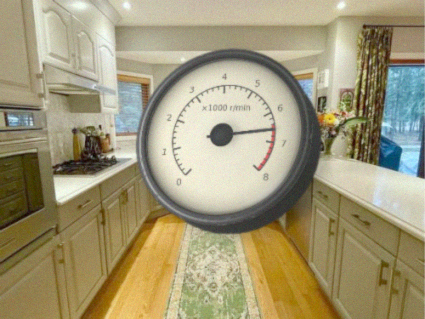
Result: 6600 rpm
